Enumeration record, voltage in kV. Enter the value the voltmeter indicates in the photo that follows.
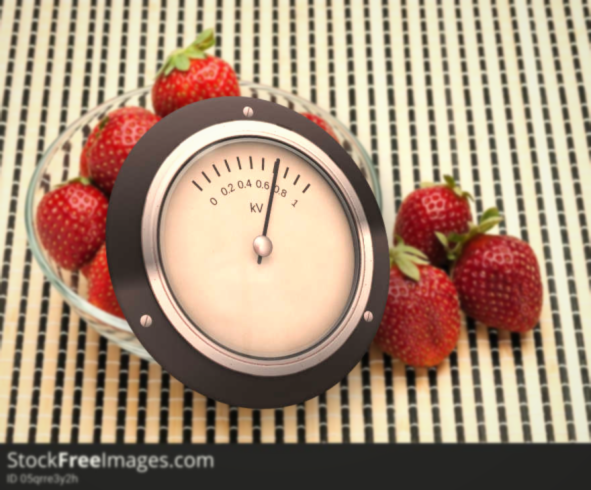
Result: 0.7 kV
